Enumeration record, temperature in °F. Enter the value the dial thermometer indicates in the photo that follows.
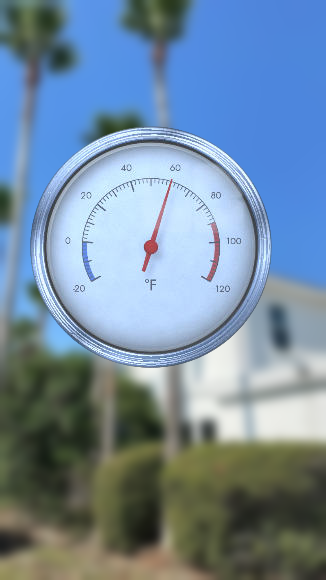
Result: 60 °F
